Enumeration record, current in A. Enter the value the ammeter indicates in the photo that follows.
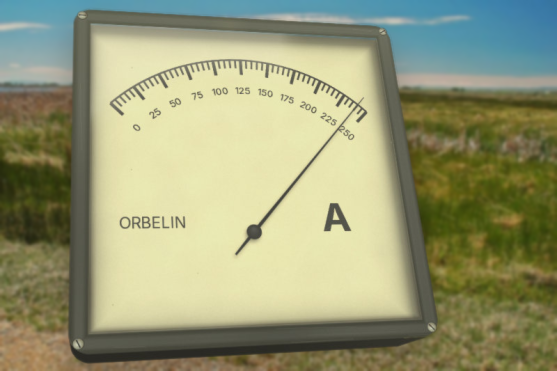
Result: 240 A
